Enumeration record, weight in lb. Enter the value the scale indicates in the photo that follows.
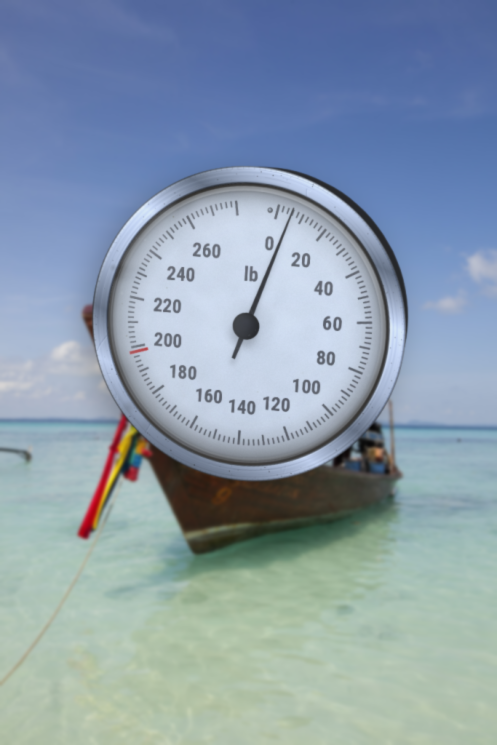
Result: 6 lb
